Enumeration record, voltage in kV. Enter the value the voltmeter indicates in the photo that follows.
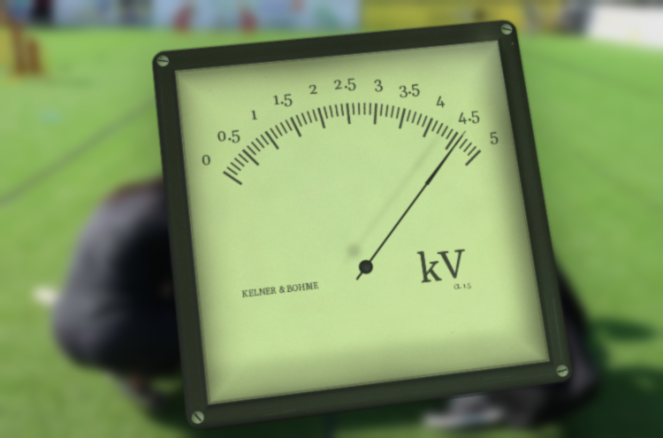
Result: 4.6 kV
